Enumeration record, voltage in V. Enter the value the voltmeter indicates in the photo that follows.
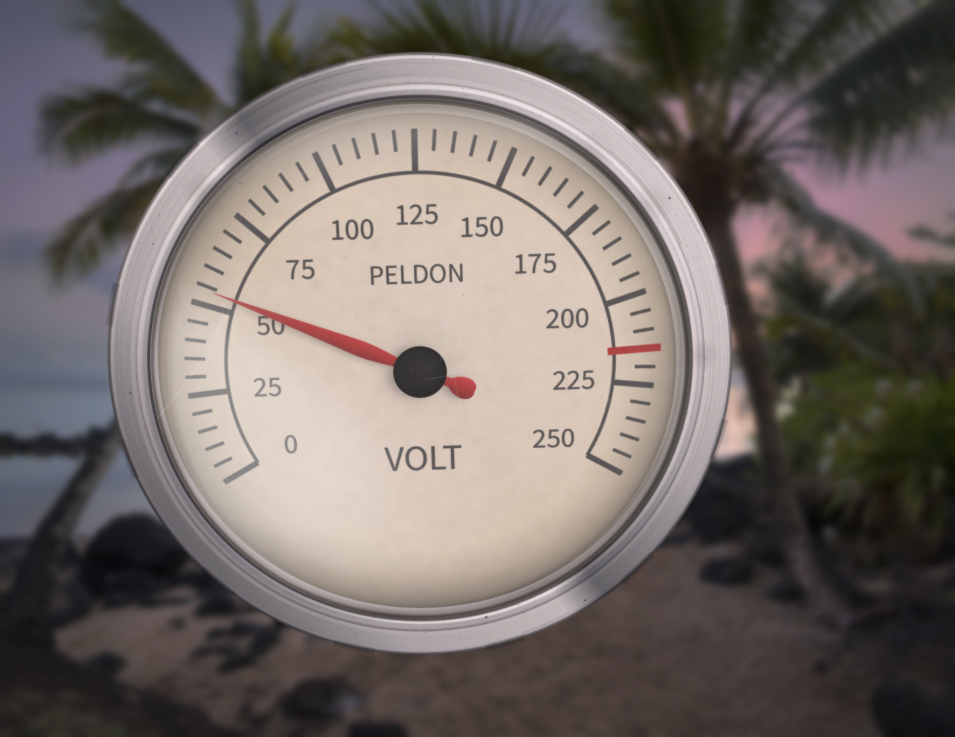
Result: 55 V
